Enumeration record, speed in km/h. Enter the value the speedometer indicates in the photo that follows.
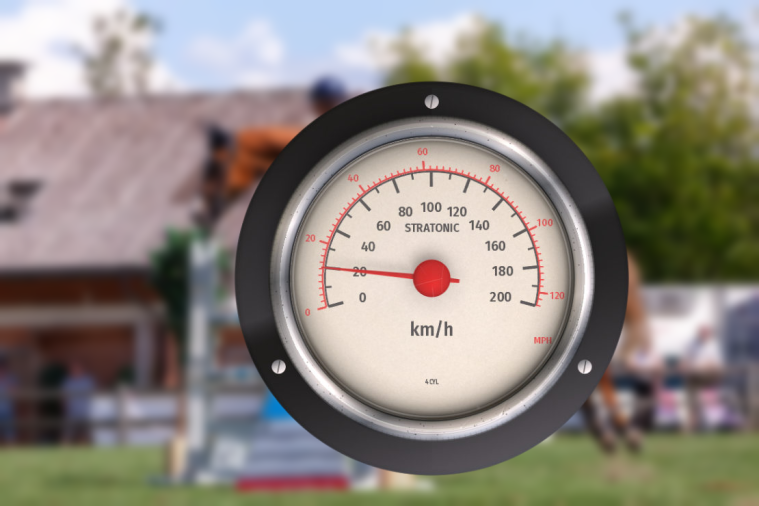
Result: 20 km/h
